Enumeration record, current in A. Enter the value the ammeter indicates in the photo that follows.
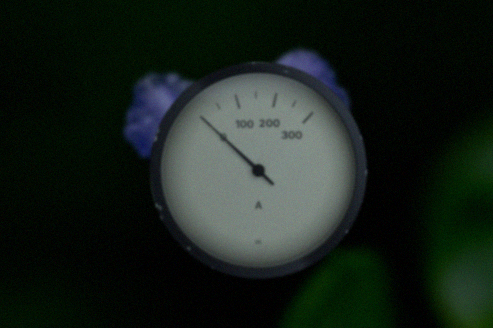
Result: 0 A
